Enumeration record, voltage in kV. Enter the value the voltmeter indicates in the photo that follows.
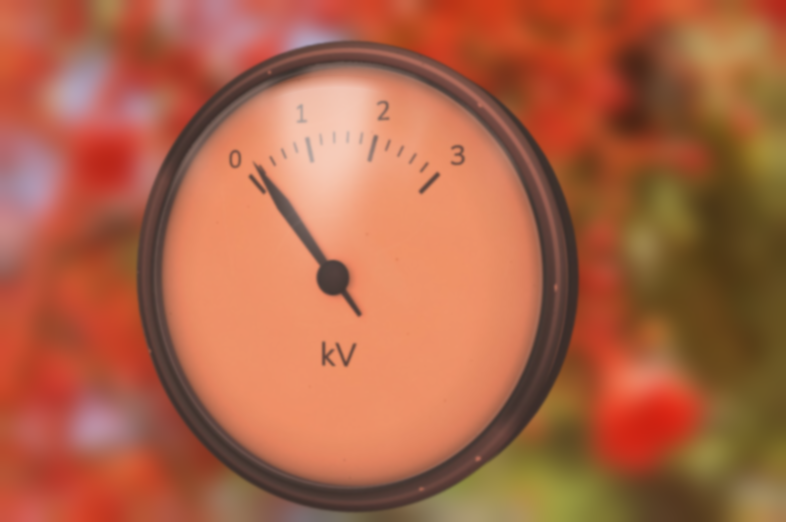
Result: 0.2 kV
